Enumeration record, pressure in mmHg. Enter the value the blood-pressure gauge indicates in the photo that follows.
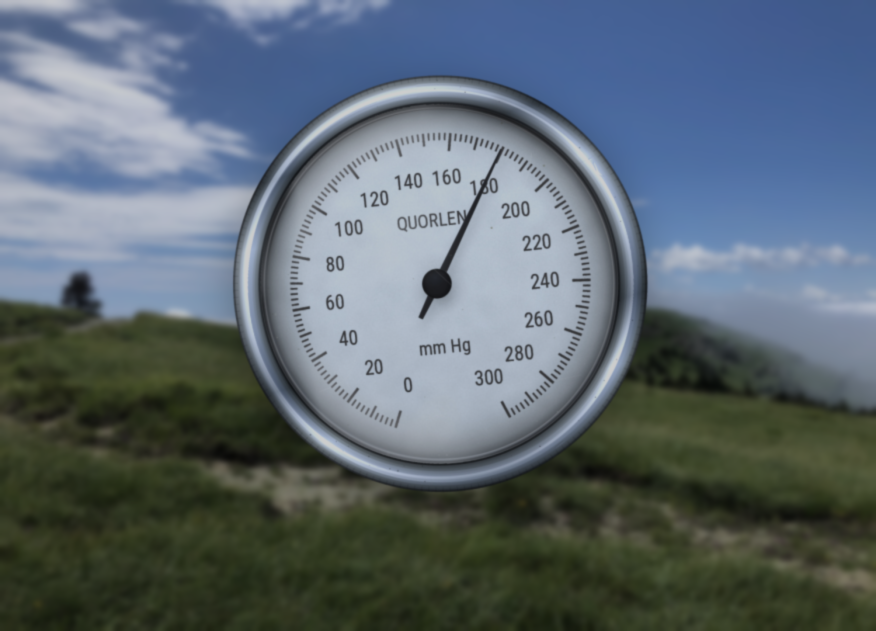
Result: 180 mmHg
